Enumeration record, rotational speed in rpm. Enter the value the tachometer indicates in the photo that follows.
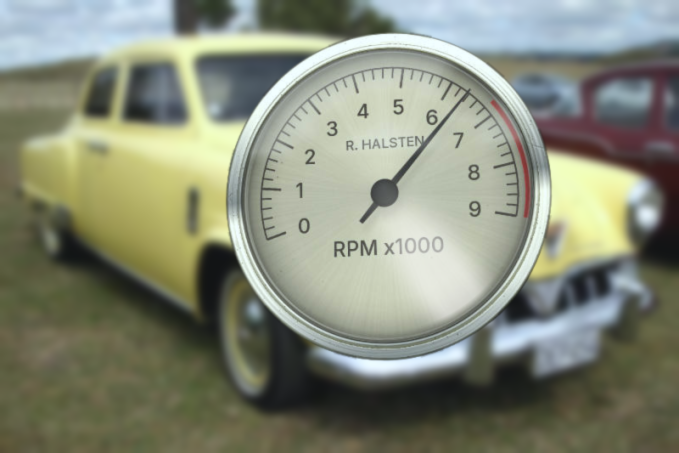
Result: 6400 rpm
